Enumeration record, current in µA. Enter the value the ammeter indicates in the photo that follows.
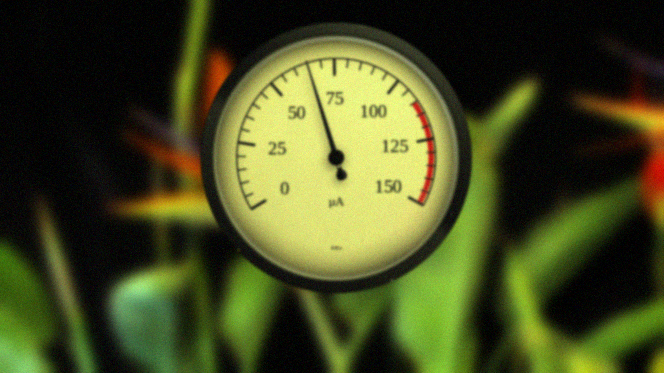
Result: 65 µA
